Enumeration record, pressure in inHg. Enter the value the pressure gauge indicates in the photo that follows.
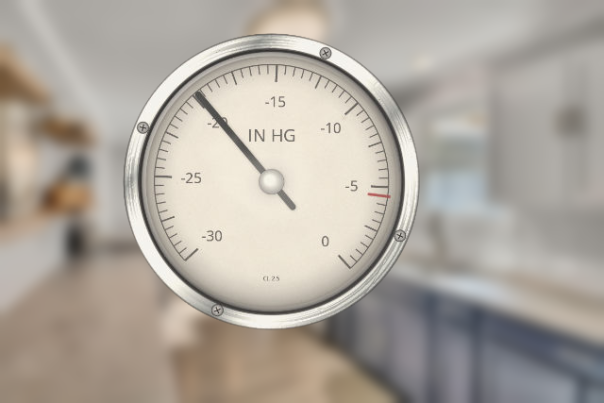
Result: -19.75 inHg
